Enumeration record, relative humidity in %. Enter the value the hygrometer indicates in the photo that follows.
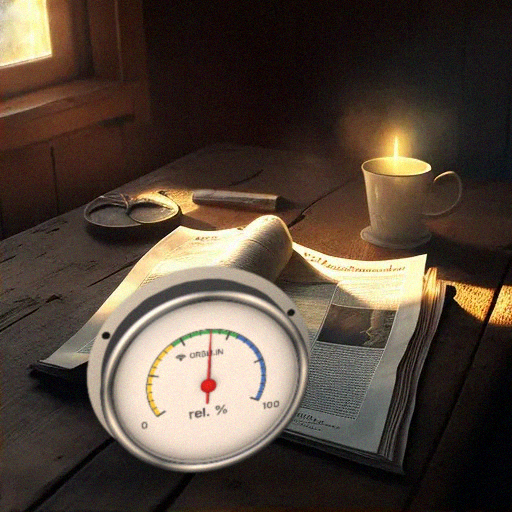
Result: 52 %
